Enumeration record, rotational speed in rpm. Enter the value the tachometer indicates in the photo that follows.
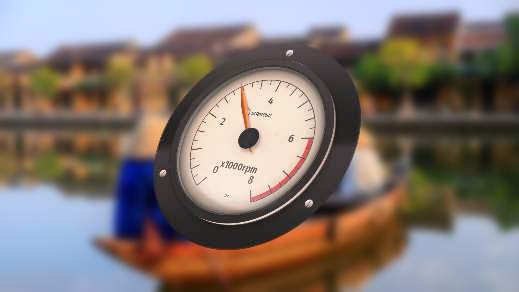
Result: 3000 rpm
